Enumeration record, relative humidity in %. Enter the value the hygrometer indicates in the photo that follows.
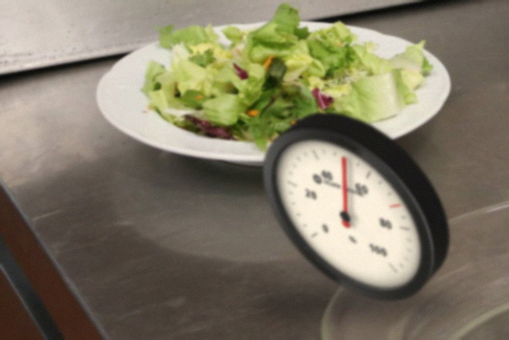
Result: 52 %
